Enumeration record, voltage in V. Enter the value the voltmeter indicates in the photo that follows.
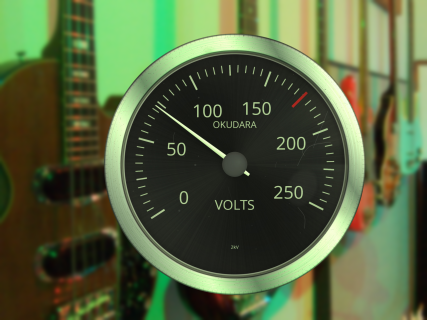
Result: 72.5 V
